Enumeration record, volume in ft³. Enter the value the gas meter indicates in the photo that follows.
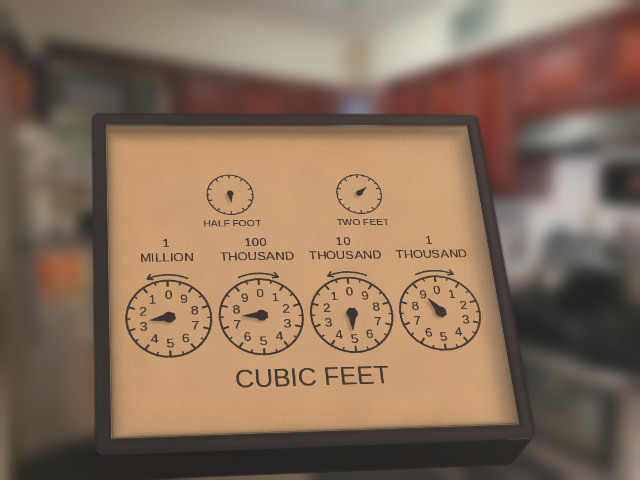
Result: 274900 ft³
